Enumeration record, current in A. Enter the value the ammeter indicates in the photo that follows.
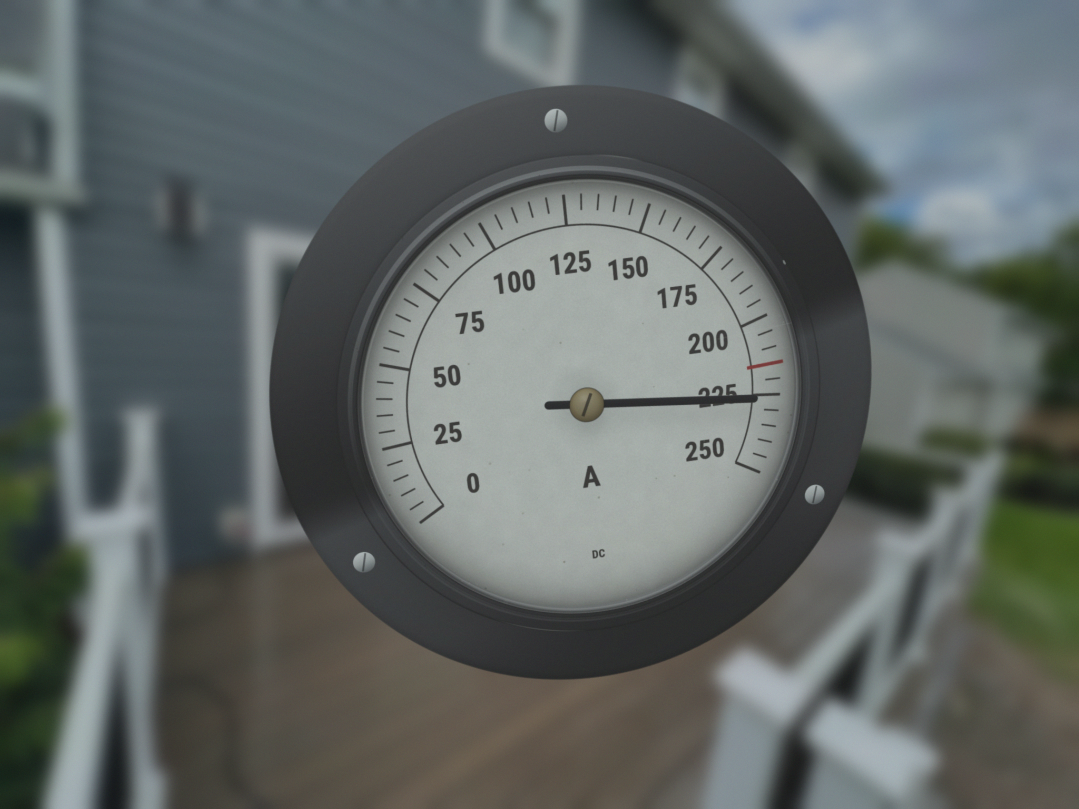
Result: 225 A
